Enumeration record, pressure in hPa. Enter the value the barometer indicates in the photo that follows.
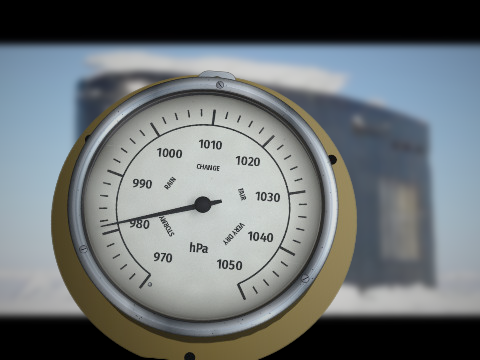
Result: 981 hPa
